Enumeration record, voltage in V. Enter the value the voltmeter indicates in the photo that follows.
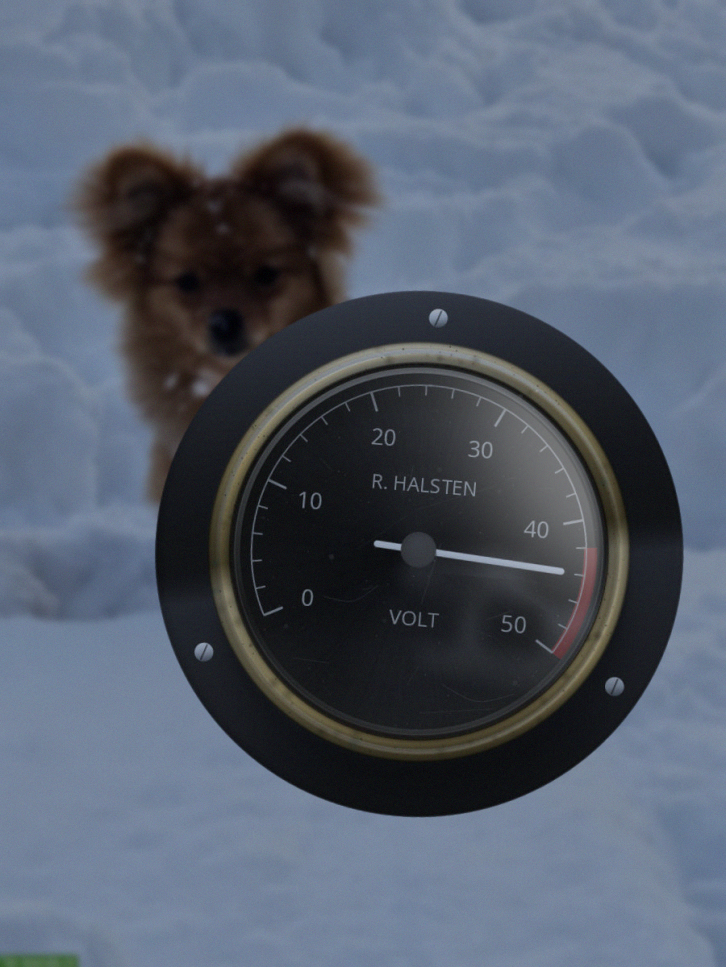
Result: 44 V
